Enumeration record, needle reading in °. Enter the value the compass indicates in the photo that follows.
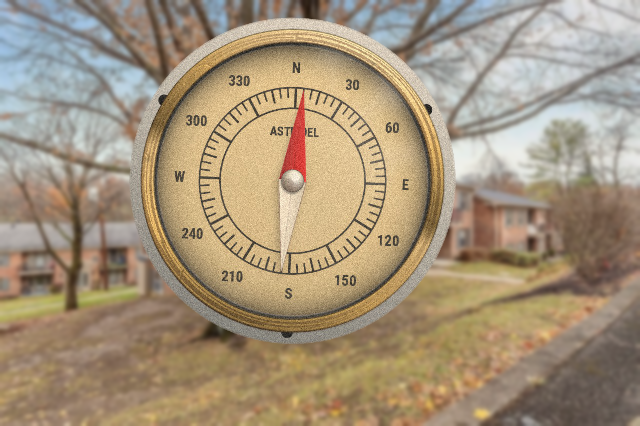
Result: 5 °
